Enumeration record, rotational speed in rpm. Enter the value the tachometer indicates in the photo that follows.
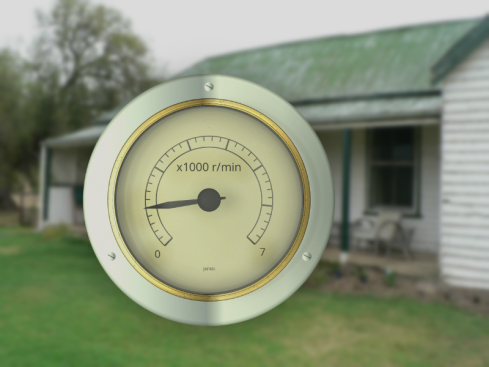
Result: 1000 rpm
